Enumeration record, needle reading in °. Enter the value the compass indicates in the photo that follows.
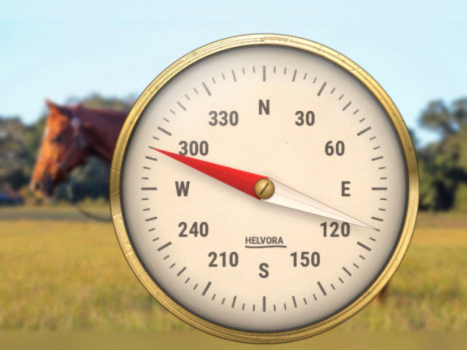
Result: 290 °
